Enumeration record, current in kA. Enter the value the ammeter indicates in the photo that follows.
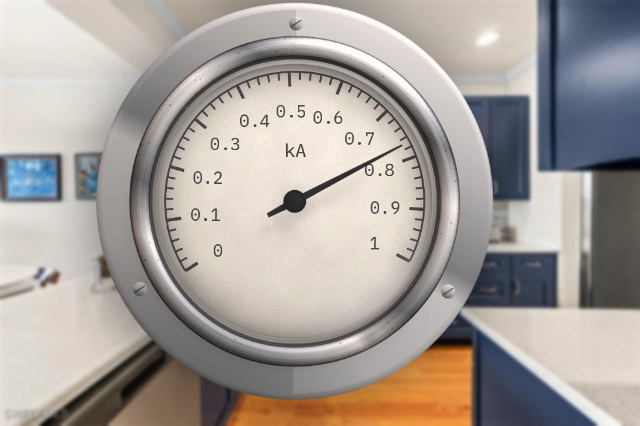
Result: 0.77 kA
